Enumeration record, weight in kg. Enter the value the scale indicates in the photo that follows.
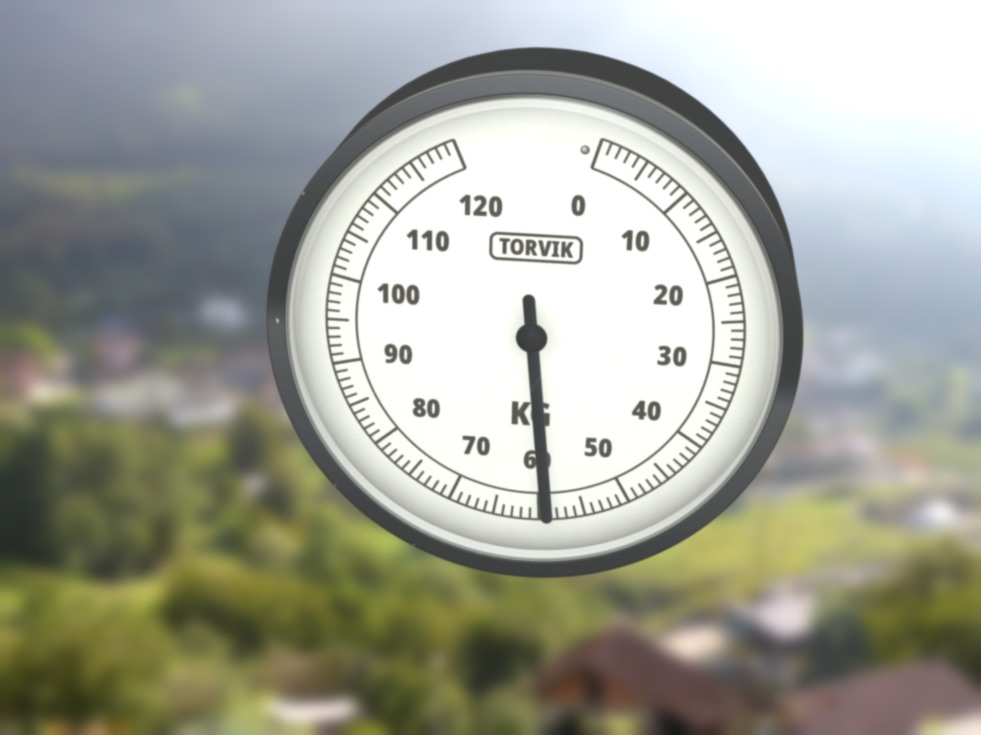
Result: 59 kg
